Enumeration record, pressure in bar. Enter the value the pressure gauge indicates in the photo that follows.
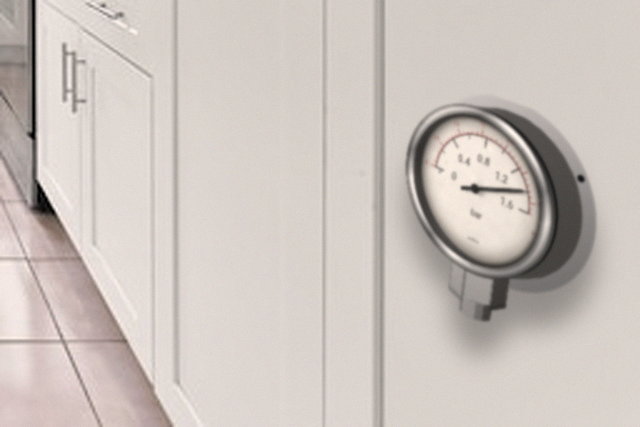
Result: 1.4 bar
